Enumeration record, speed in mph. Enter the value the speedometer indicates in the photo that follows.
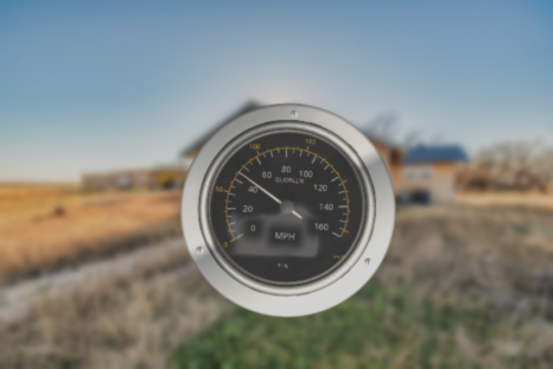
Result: 45 mph
